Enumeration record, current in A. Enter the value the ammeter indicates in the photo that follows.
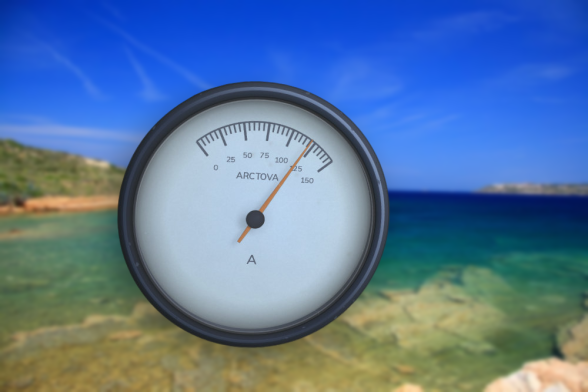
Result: 120 A
